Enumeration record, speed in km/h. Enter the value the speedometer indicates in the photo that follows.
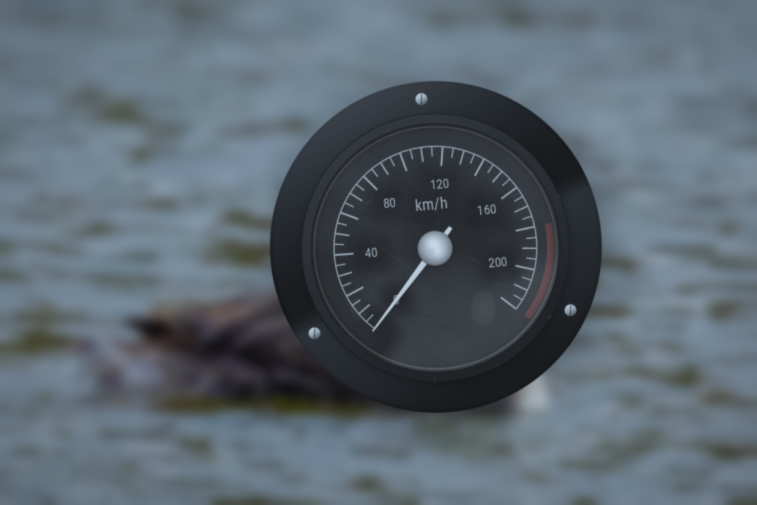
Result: 0 km/h
